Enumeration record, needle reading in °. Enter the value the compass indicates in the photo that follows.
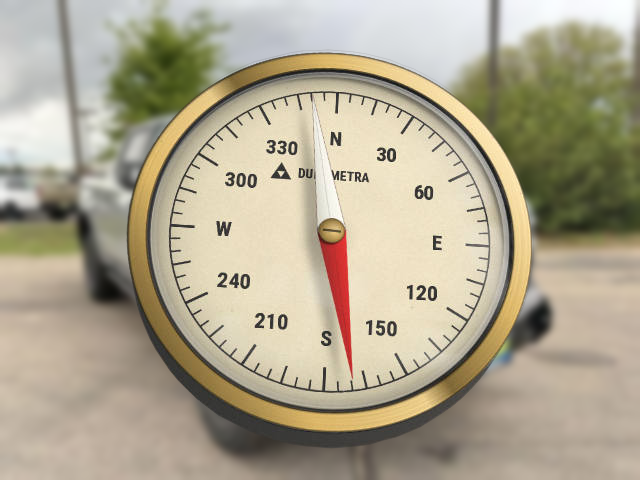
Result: 170 °
